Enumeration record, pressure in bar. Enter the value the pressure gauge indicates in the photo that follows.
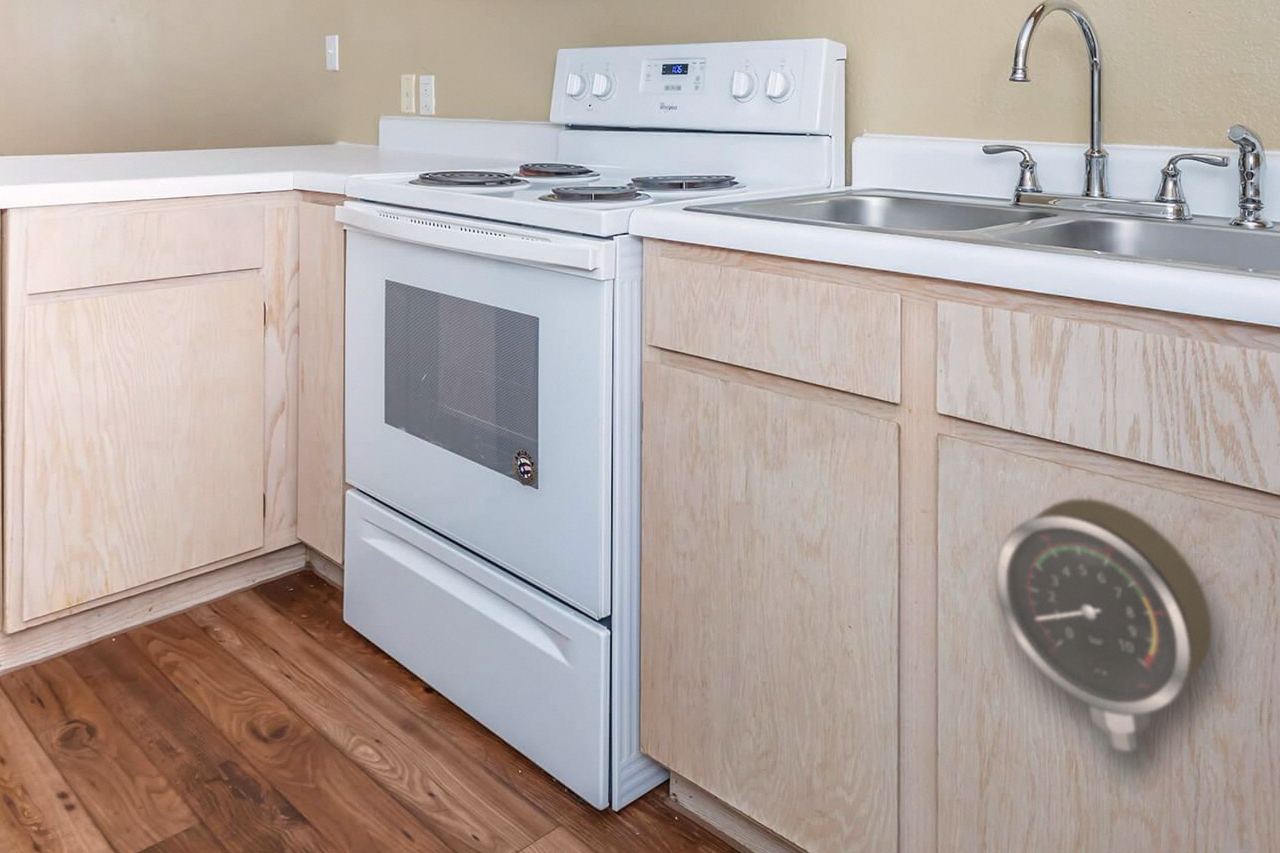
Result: 1 bar
